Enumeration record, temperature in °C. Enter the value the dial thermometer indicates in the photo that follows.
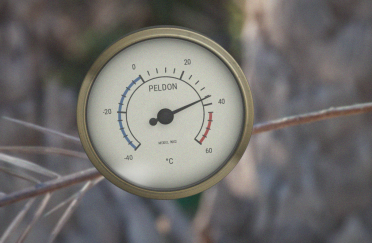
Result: 36 °C
